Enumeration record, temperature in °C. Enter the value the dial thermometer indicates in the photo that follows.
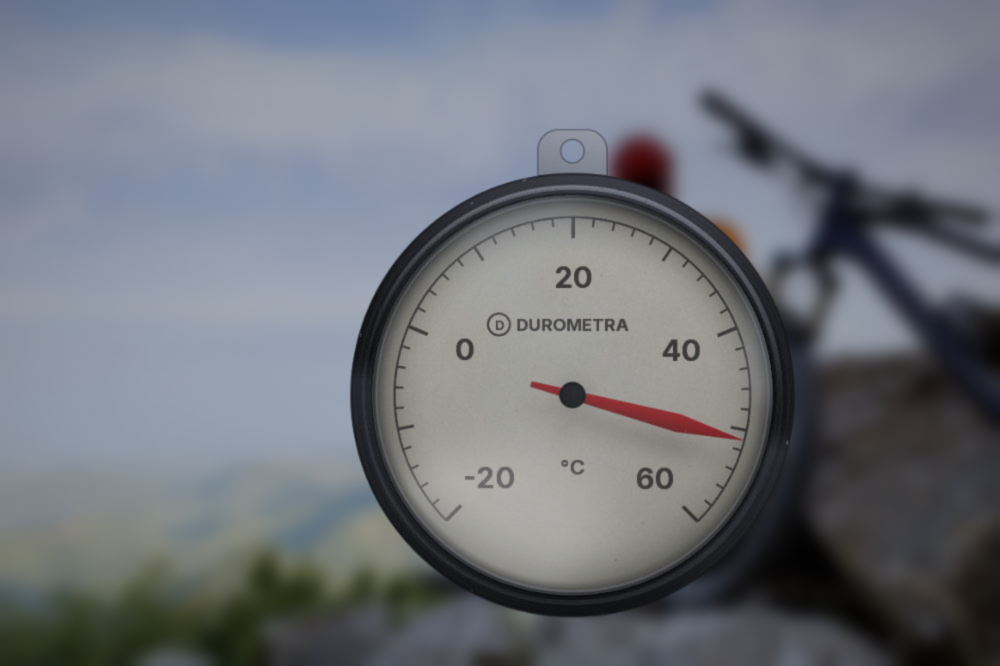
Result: 51 °C
